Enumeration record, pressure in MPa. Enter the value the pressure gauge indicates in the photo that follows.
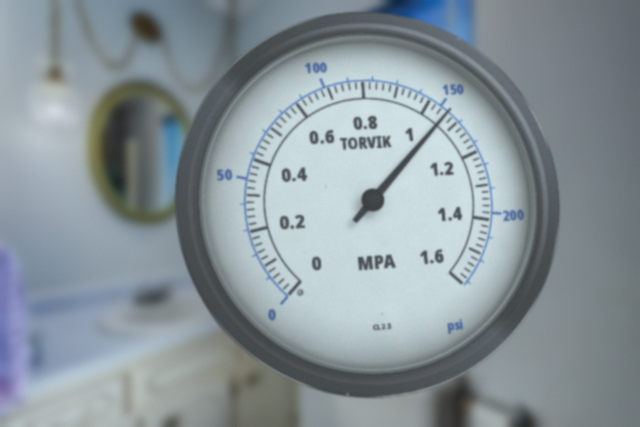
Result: 1.06 MPa
